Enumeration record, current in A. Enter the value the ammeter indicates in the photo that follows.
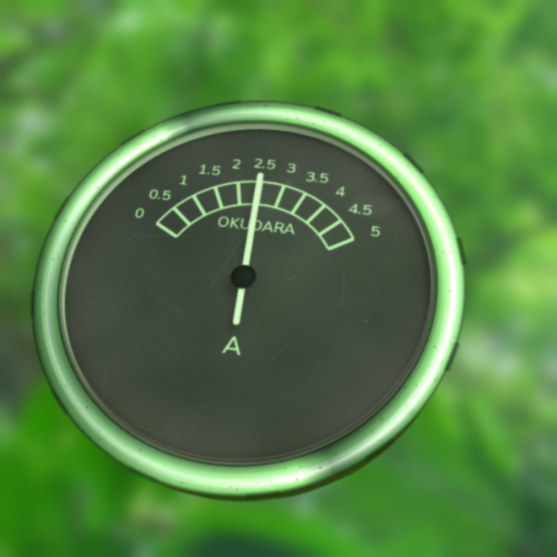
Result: 2.5 A
